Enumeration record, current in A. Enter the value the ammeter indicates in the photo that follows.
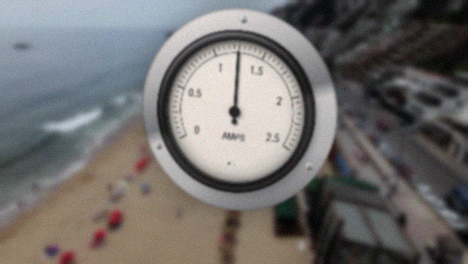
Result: 1.25 A
